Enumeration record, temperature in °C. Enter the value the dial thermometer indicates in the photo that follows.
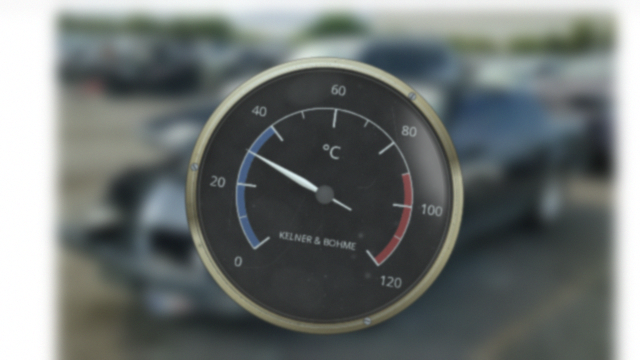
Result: 30 °C
